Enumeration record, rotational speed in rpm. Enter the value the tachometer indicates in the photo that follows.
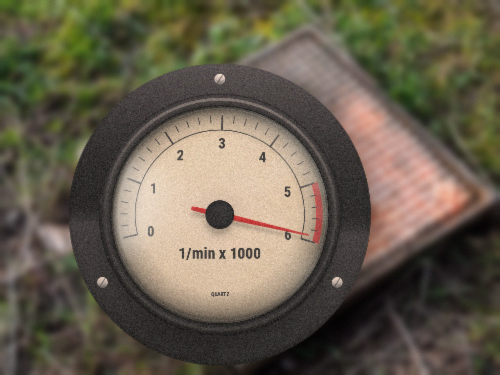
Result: 5900 rpm
